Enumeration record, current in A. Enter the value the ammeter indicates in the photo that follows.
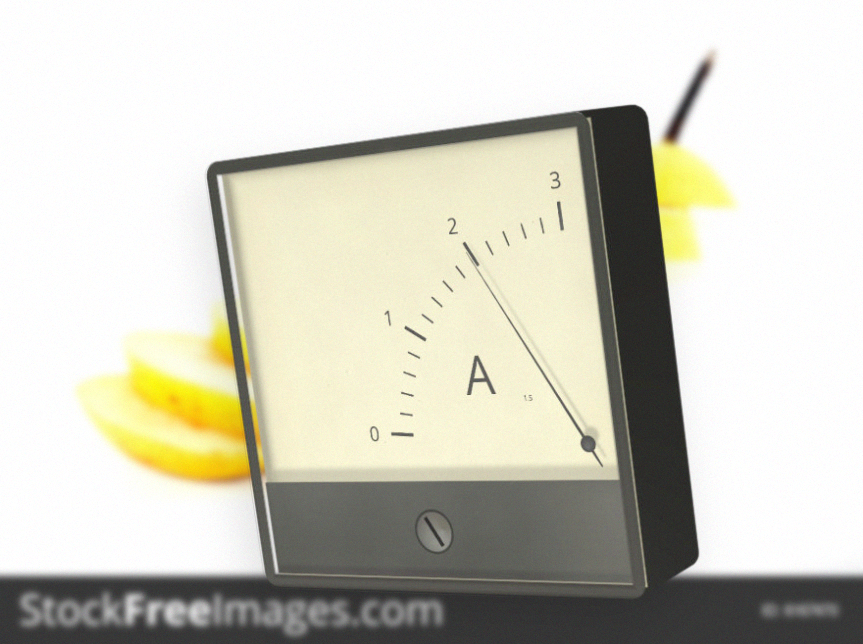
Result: 2 A
